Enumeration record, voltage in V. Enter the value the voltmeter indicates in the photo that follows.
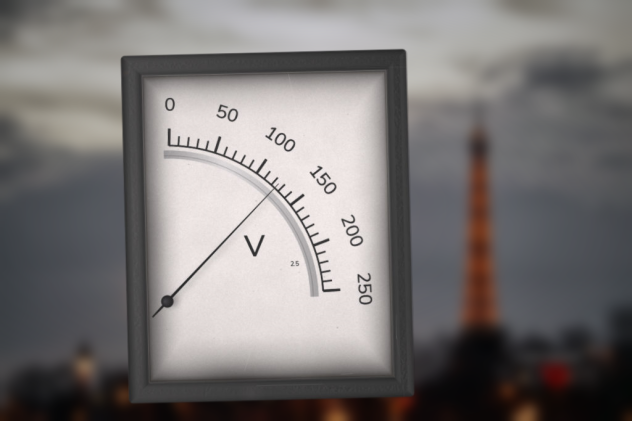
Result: 125 V
